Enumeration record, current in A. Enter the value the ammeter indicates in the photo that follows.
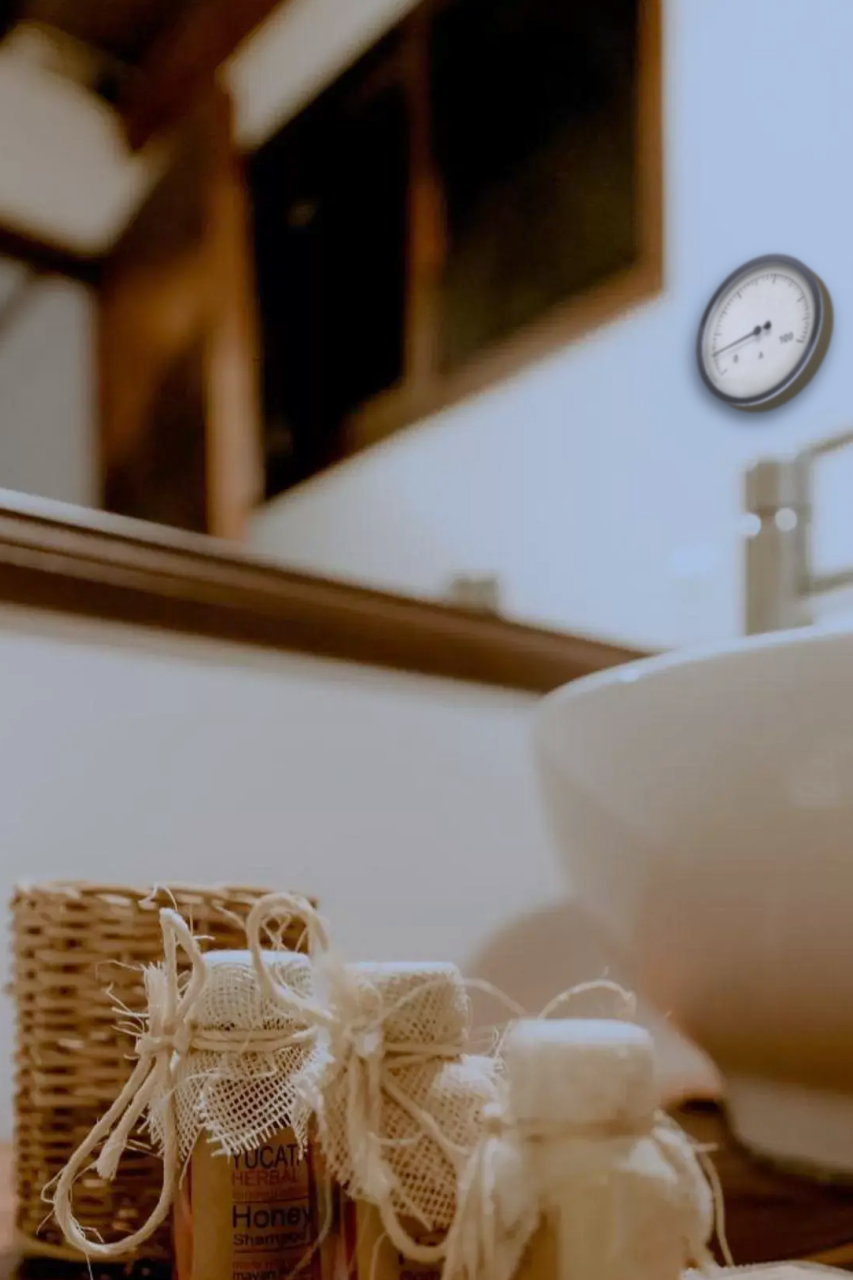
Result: 10 A
